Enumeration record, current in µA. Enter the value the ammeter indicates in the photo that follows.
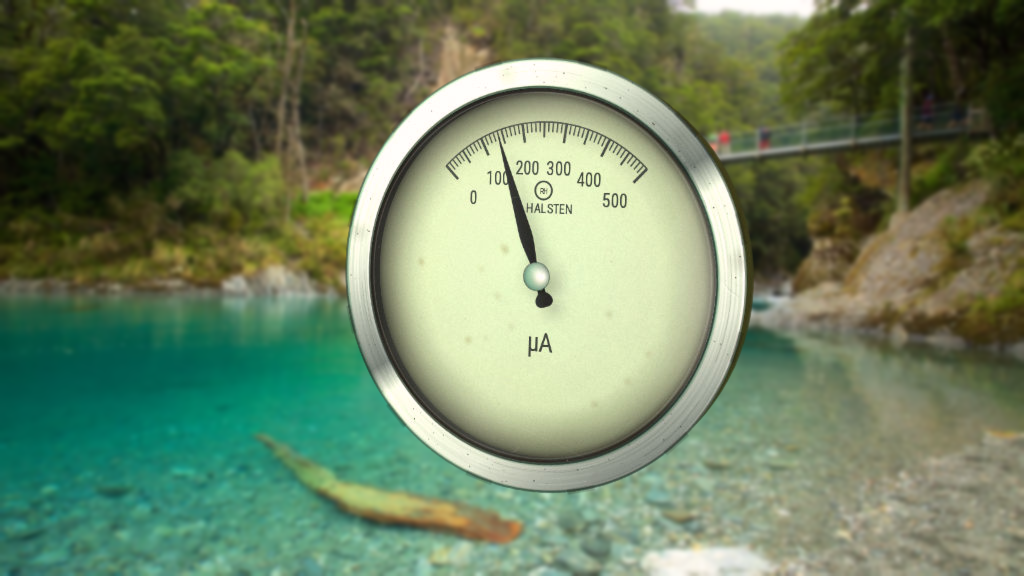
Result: 150 µA
